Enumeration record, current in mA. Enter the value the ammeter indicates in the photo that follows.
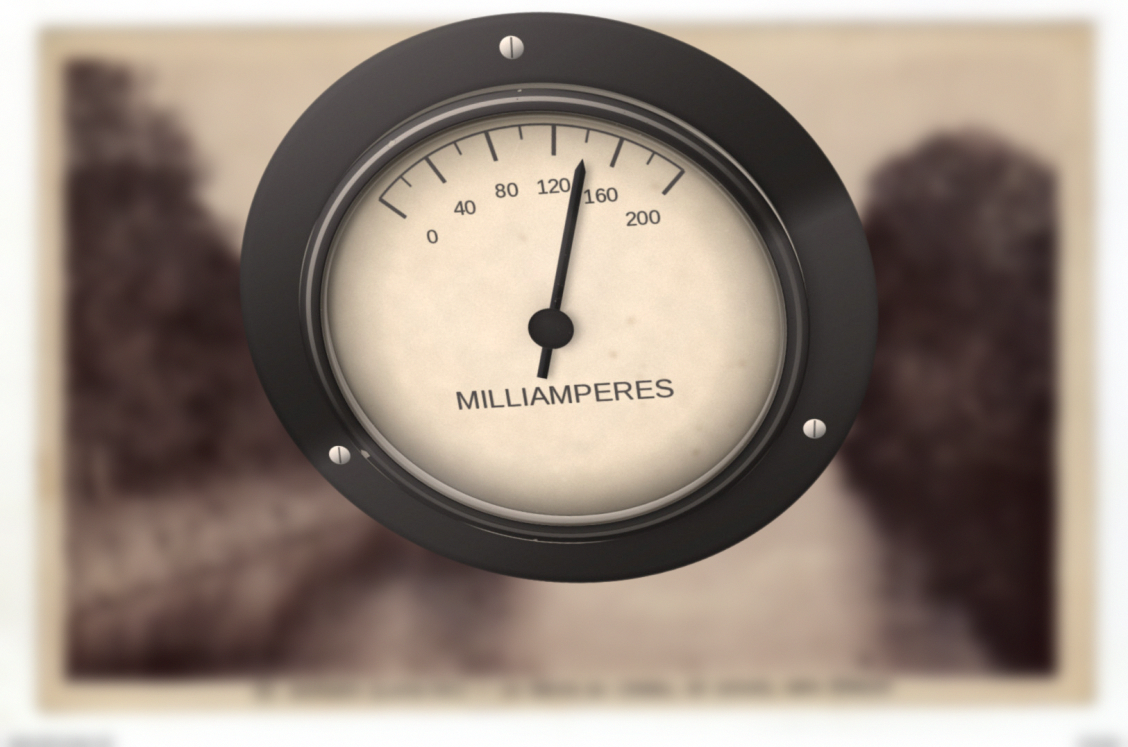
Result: 140 mA
